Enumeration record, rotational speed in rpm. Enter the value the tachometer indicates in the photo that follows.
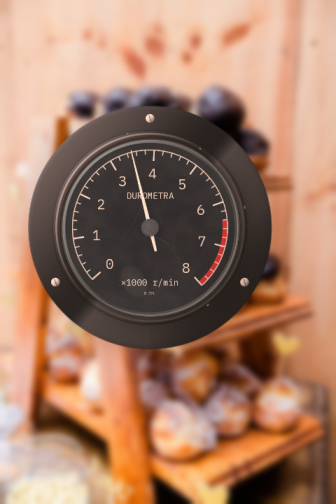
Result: 3500 rpm
